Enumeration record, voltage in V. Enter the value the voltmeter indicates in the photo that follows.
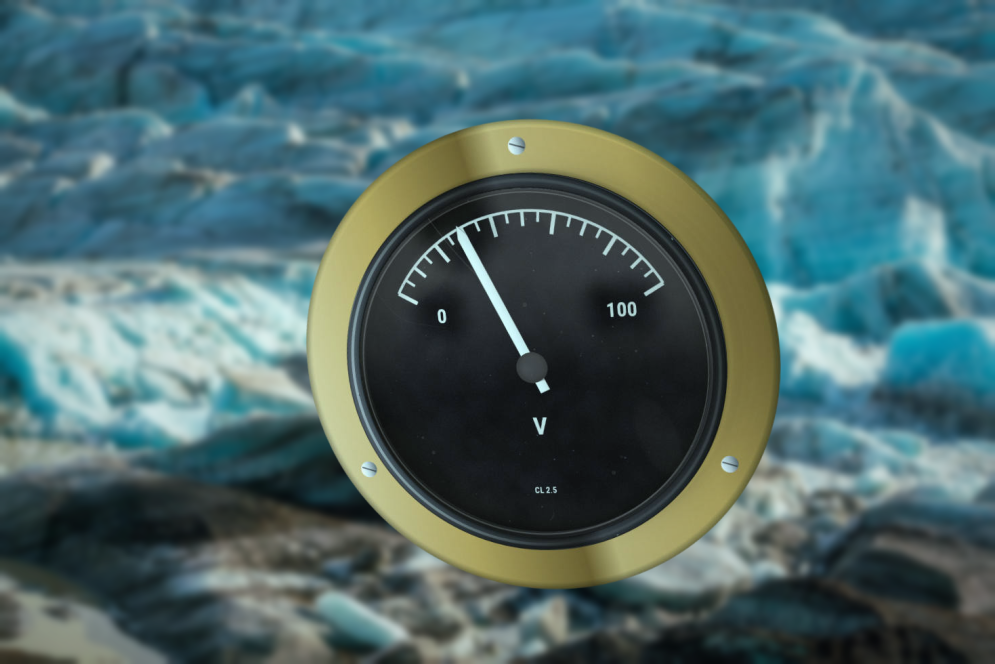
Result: 30 V
